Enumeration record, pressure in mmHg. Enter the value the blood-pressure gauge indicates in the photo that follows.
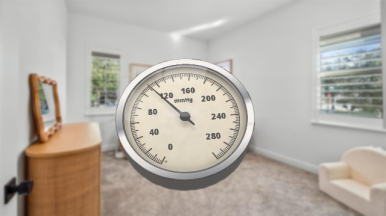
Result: 110 mmHg
